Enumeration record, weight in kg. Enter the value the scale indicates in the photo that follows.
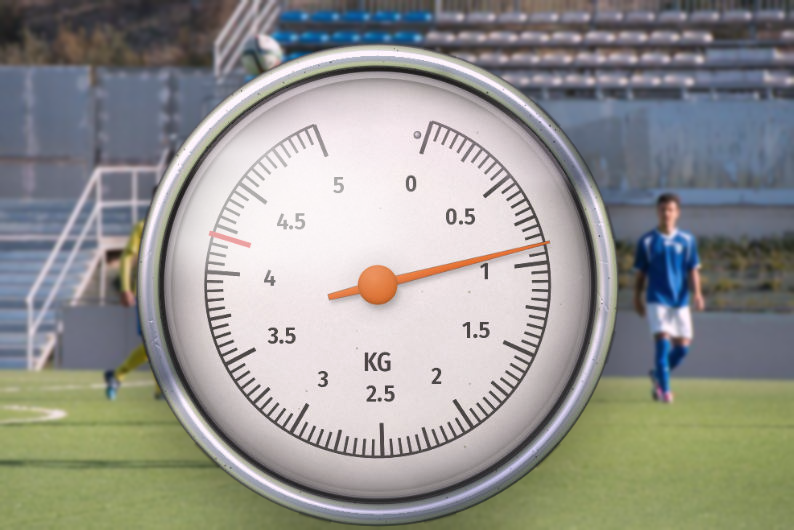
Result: 0.9 kg
